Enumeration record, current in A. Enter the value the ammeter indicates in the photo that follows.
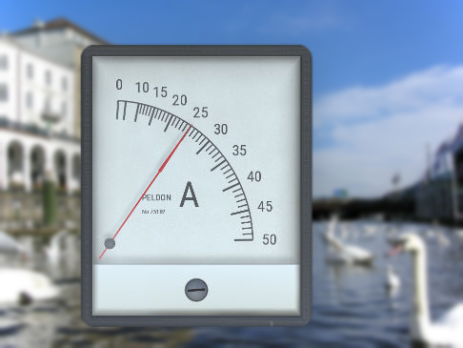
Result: 25 A
